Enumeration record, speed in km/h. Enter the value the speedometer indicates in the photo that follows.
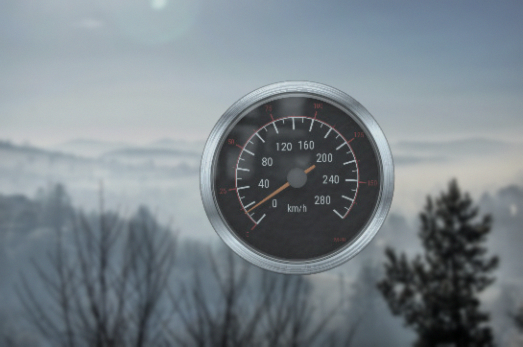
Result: 15 km/h
